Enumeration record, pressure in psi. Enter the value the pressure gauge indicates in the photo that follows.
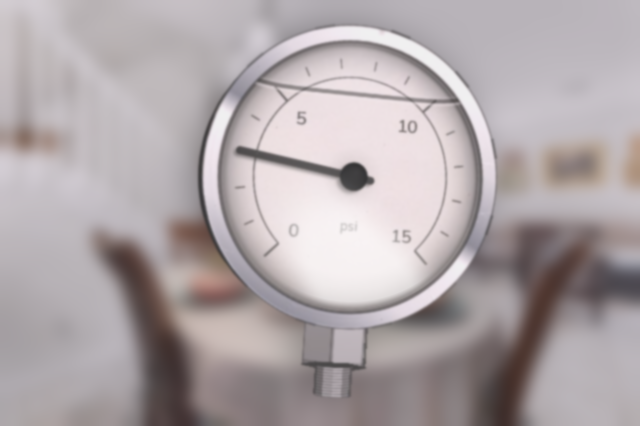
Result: 3 psi
